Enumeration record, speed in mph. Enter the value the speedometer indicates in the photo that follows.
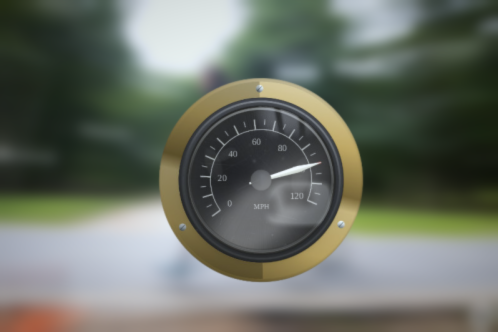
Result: 100 mph
